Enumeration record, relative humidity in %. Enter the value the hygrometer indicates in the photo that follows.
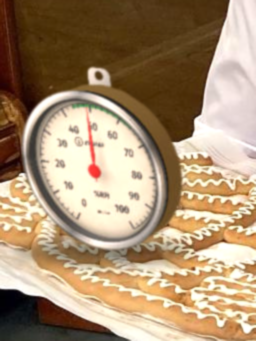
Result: 50 %
